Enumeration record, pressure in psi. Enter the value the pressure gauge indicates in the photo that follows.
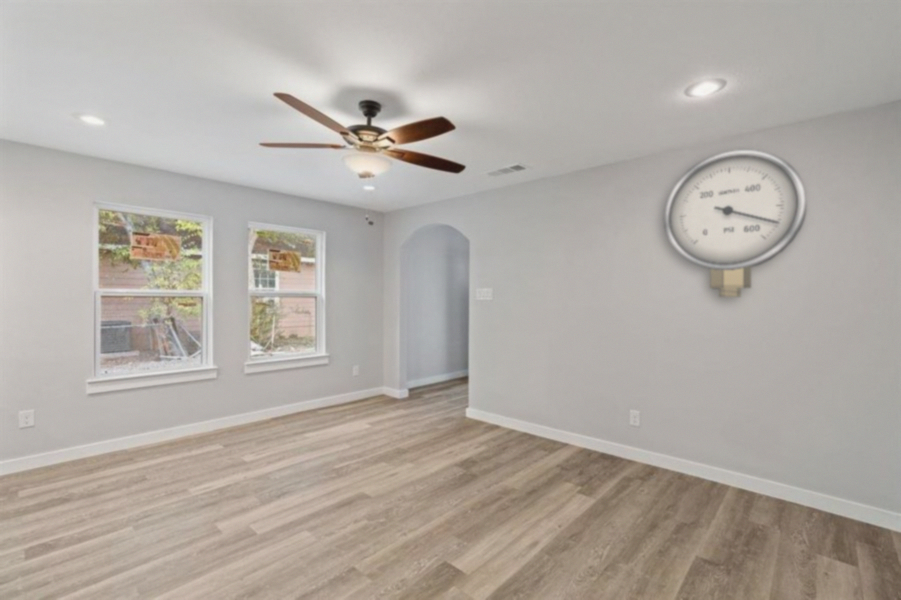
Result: 550 psi
